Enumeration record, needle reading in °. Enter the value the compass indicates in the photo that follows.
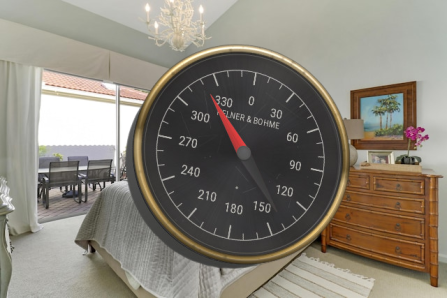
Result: 320 °
